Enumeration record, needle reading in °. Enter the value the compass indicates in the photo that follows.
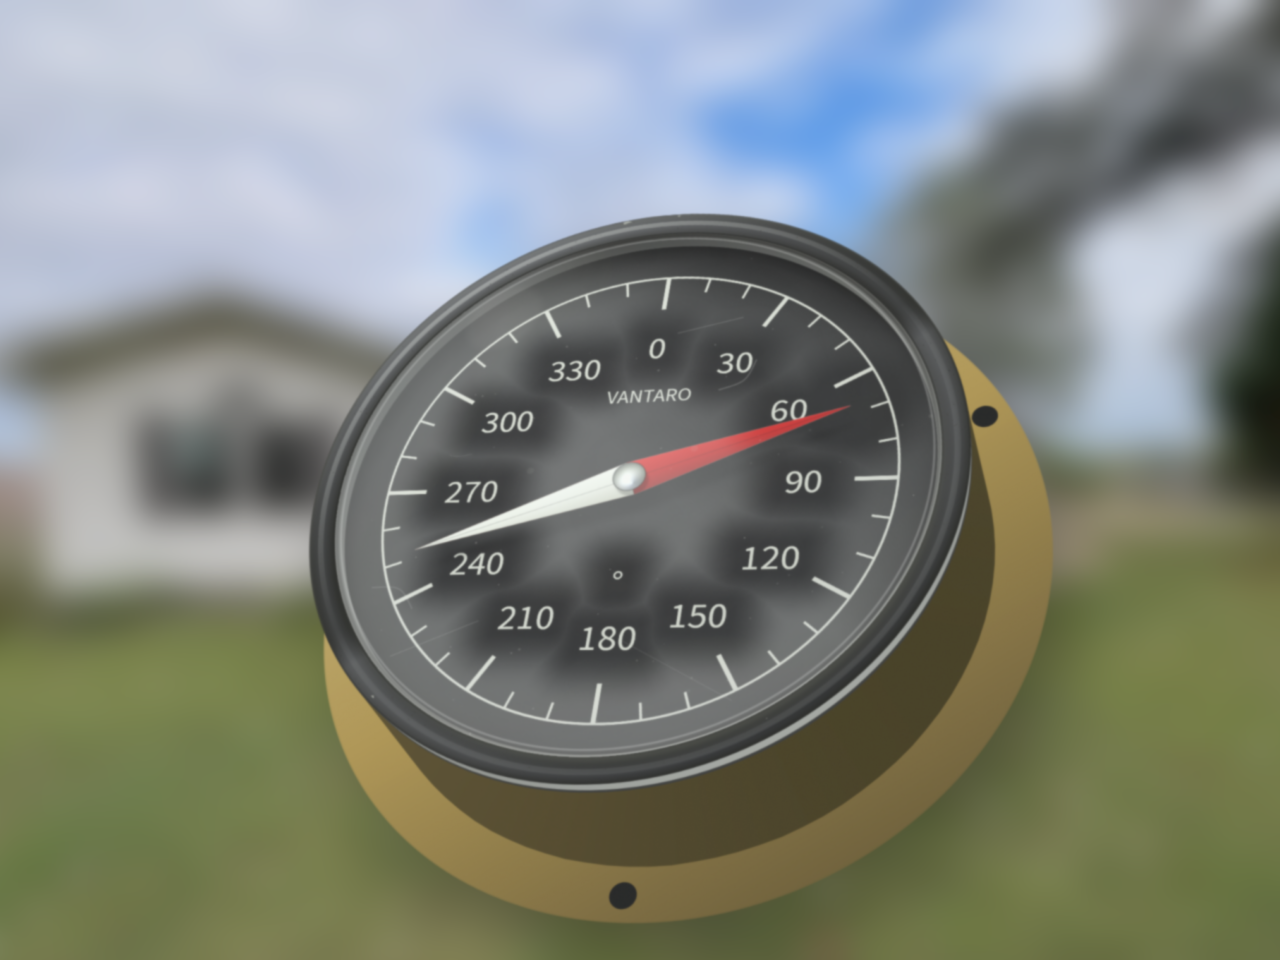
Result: 70 °
